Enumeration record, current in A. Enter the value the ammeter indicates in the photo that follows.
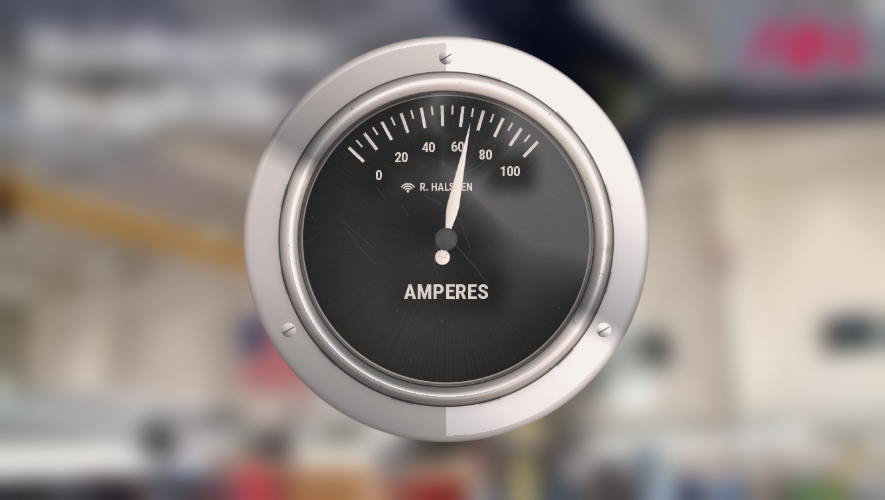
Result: 65 A
